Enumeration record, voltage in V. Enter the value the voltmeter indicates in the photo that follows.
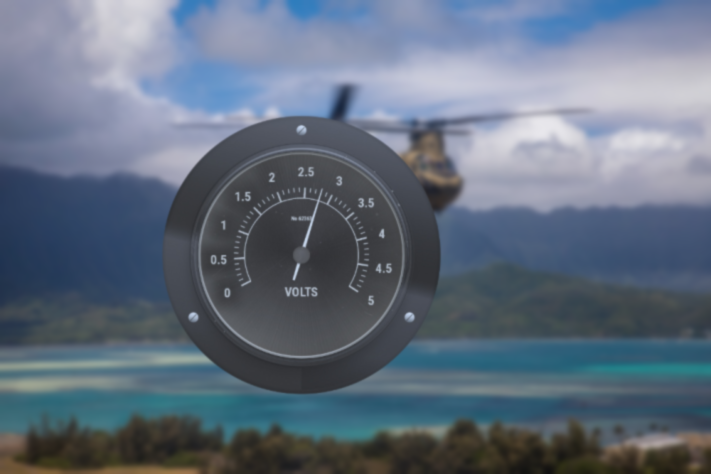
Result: 2.8 V
